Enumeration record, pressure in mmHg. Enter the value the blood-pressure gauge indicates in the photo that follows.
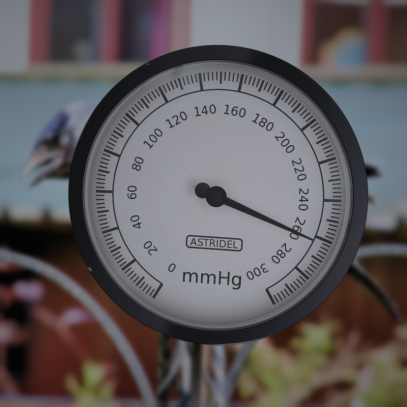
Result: 262 mmHg
